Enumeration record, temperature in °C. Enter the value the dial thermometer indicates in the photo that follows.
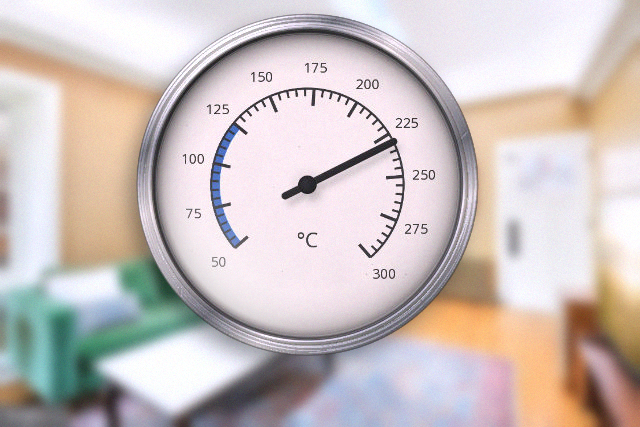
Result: 230 °C
